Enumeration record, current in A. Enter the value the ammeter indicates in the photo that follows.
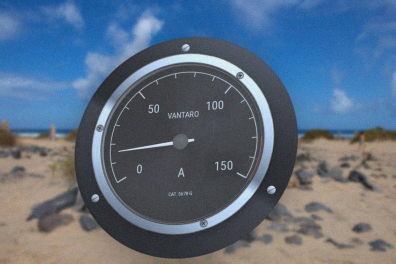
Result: 15 A
